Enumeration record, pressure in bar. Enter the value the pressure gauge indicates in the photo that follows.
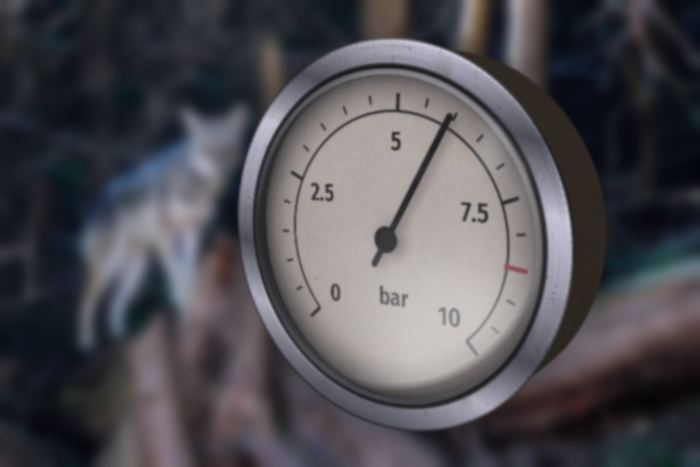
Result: 6 bar
